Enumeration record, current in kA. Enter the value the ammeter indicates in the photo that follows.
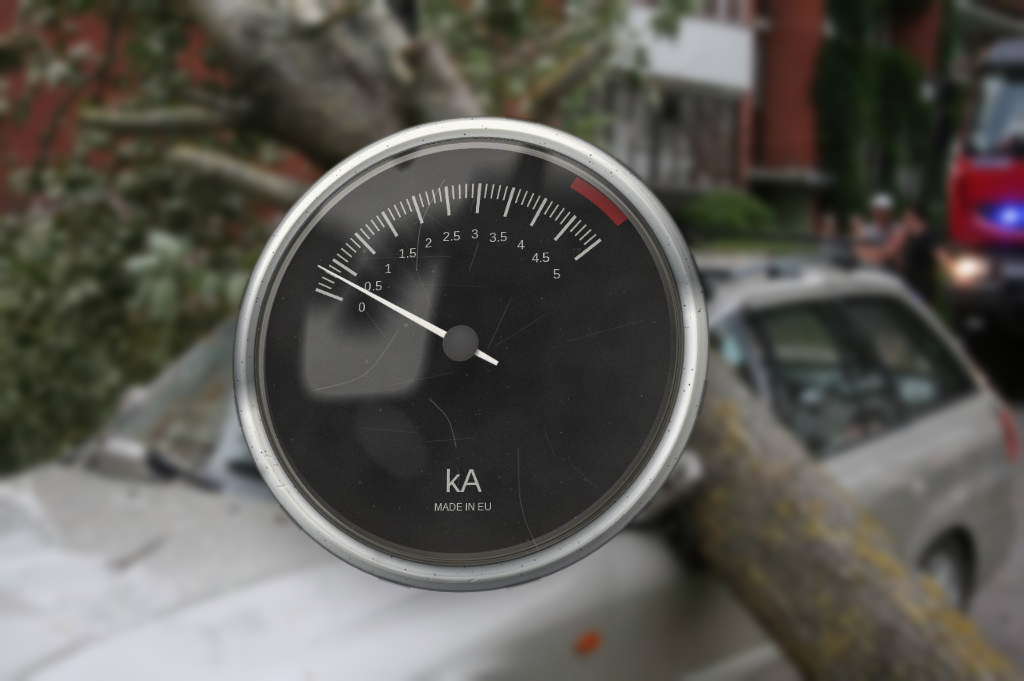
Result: 0.3 kA
